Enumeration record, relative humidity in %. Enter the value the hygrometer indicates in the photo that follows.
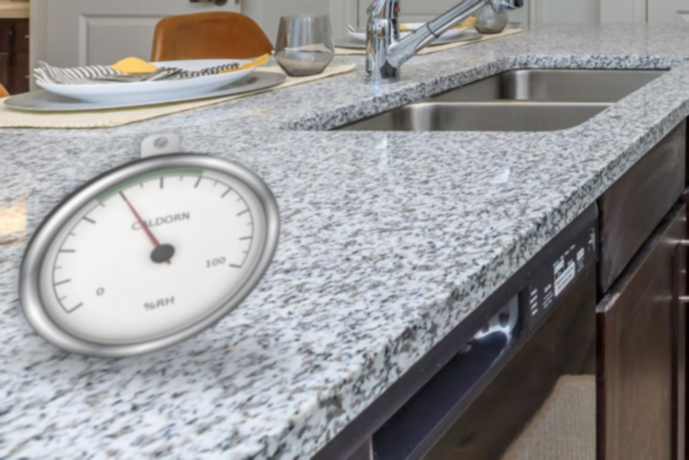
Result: 40 %
